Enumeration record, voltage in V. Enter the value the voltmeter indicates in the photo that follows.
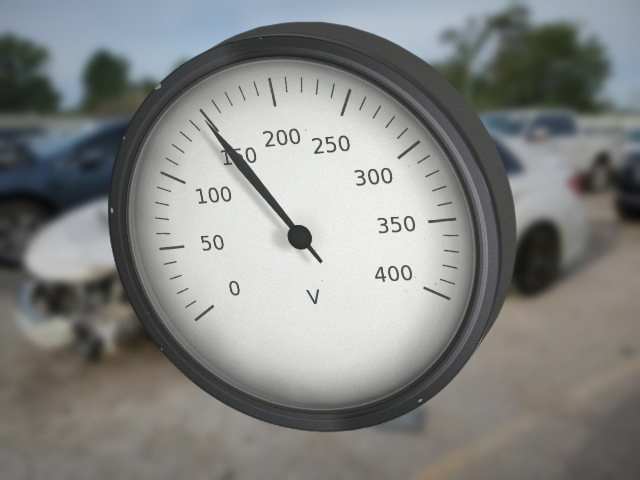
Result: 150 V
